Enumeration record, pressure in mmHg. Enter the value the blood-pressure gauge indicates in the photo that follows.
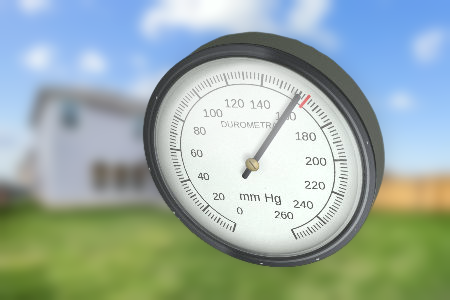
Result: 160 mmHg
